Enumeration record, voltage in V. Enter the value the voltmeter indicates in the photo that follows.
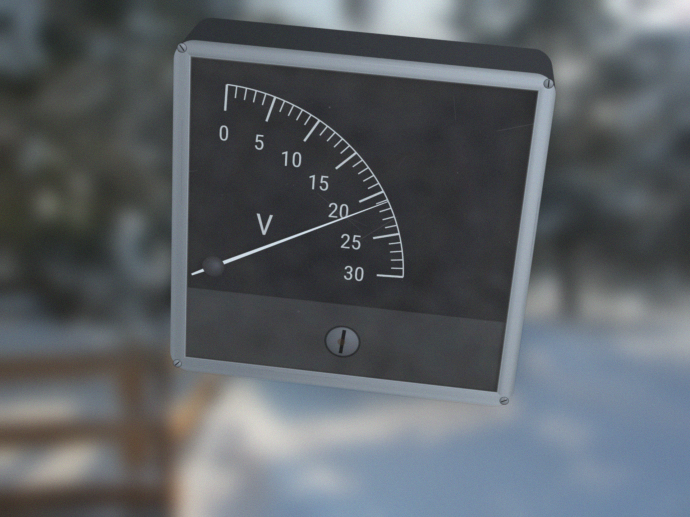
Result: 21 V
